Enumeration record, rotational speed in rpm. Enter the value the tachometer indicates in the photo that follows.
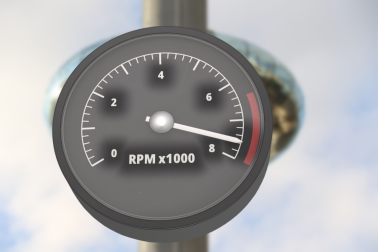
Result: 7600 rpm
